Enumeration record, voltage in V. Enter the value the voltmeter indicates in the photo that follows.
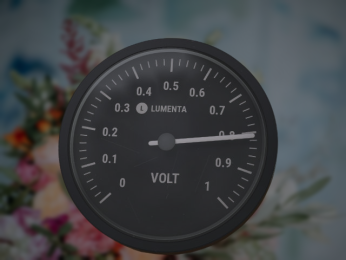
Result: 0.81 V
